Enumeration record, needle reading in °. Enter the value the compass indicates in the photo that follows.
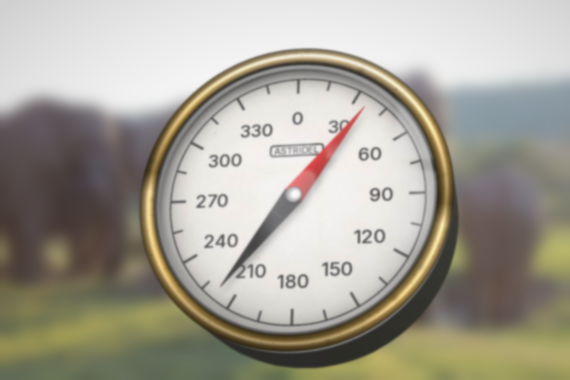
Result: 37.5 °
